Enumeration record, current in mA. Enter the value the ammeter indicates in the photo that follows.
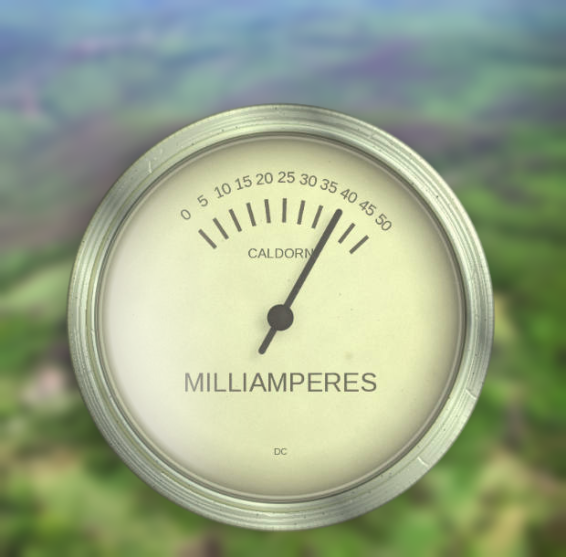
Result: 40 mA
